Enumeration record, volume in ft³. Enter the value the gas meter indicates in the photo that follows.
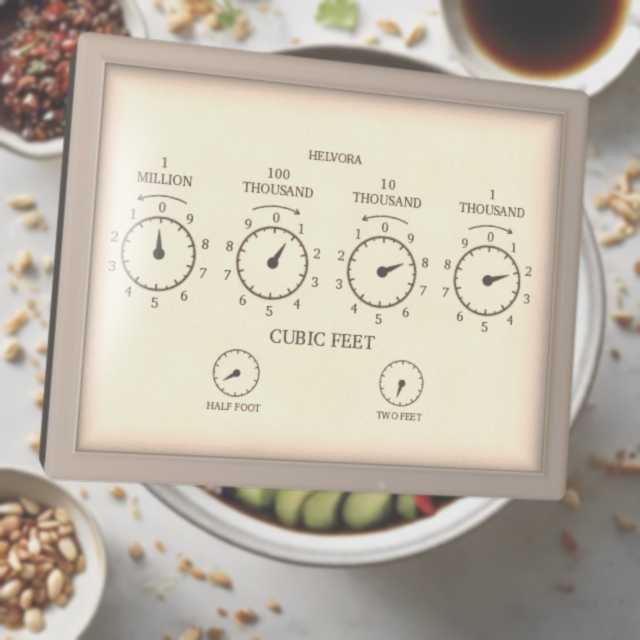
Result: 8200 ft³
